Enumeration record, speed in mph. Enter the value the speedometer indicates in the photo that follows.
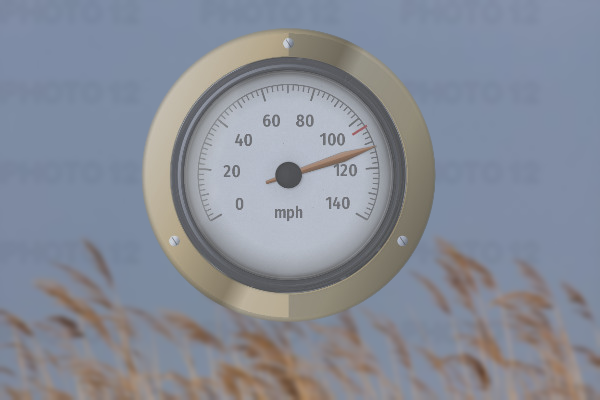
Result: 112 mph
